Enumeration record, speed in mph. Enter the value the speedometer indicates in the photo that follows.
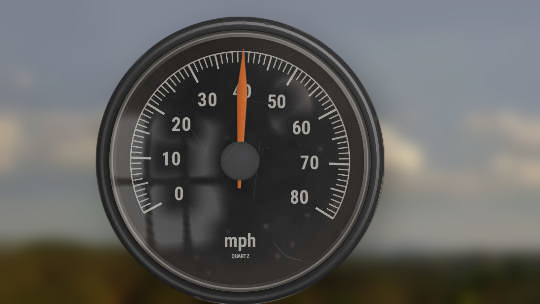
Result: 40 mph
